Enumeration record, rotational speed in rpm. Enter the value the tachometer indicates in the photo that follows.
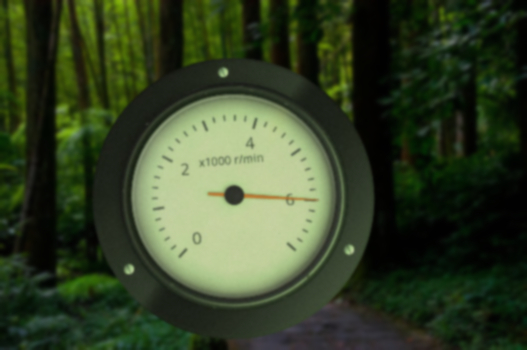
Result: 6000 rpm
